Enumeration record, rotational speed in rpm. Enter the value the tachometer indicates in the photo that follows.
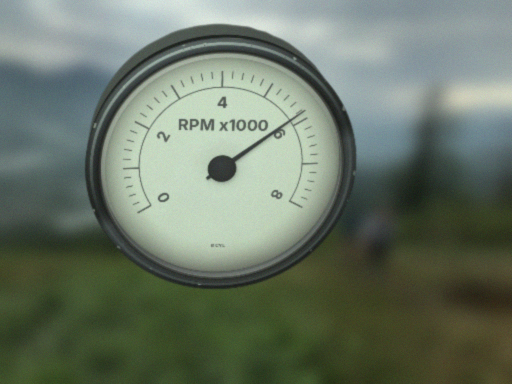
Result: 5800 rpm
